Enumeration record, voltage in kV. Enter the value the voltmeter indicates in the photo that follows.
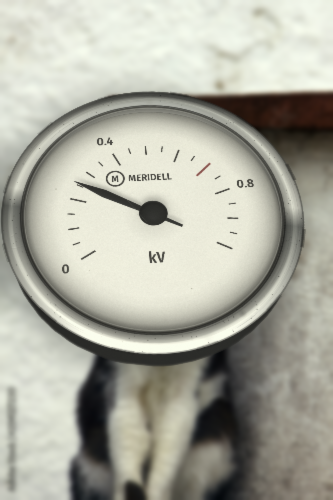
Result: 0.25 kV
